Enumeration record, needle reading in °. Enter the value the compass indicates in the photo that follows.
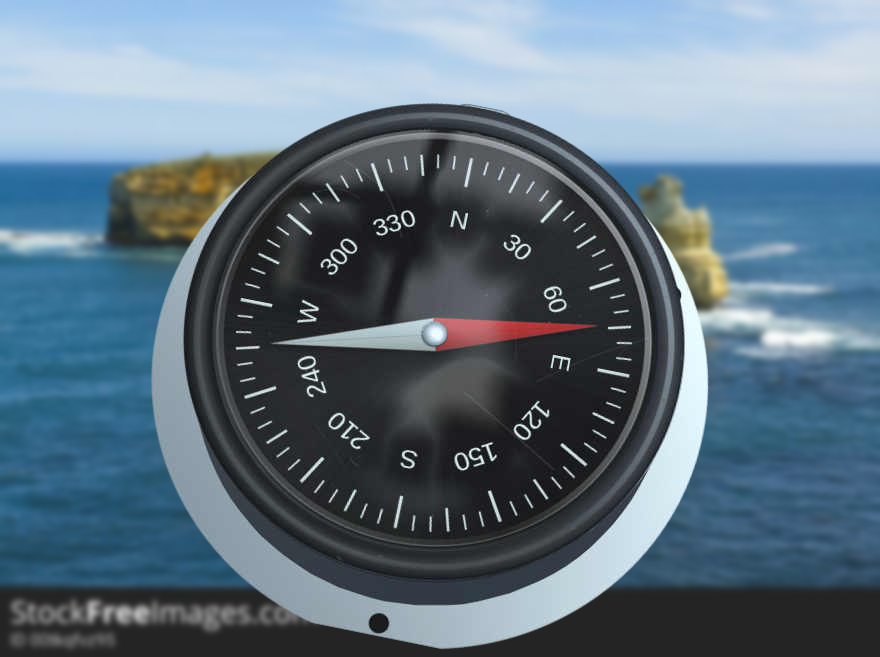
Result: 75 °
